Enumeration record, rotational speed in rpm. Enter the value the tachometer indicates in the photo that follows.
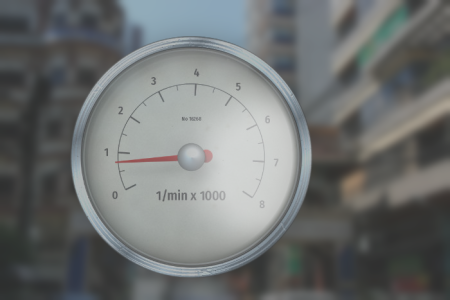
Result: 750 rpm
